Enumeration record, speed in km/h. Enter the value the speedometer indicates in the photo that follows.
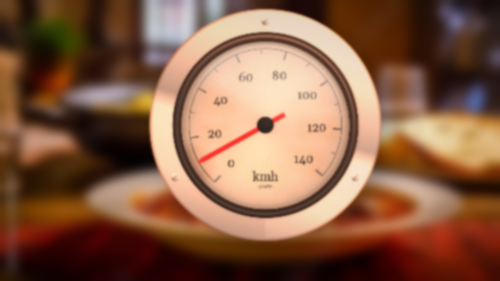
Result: 10 km/h
